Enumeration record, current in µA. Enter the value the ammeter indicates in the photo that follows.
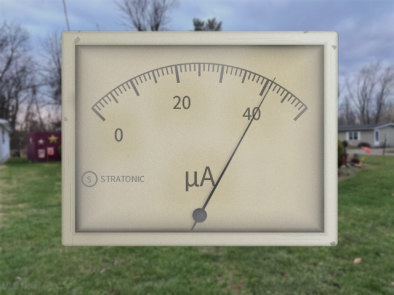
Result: 41 µA
